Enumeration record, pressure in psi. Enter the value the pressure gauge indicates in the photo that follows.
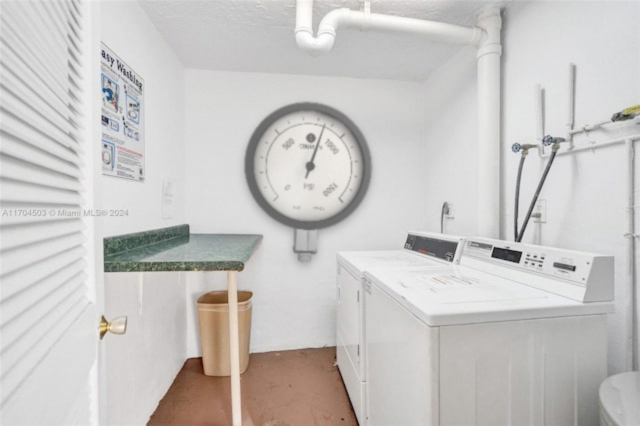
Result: 850 psi
